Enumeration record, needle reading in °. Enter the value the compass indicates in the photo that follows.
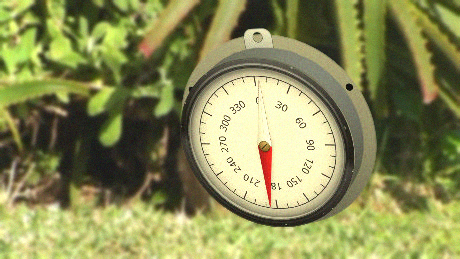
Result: 185 °
